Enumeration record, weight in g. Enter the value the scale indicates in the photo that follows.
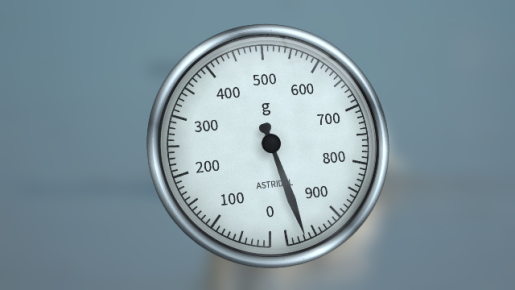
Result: 970 g
